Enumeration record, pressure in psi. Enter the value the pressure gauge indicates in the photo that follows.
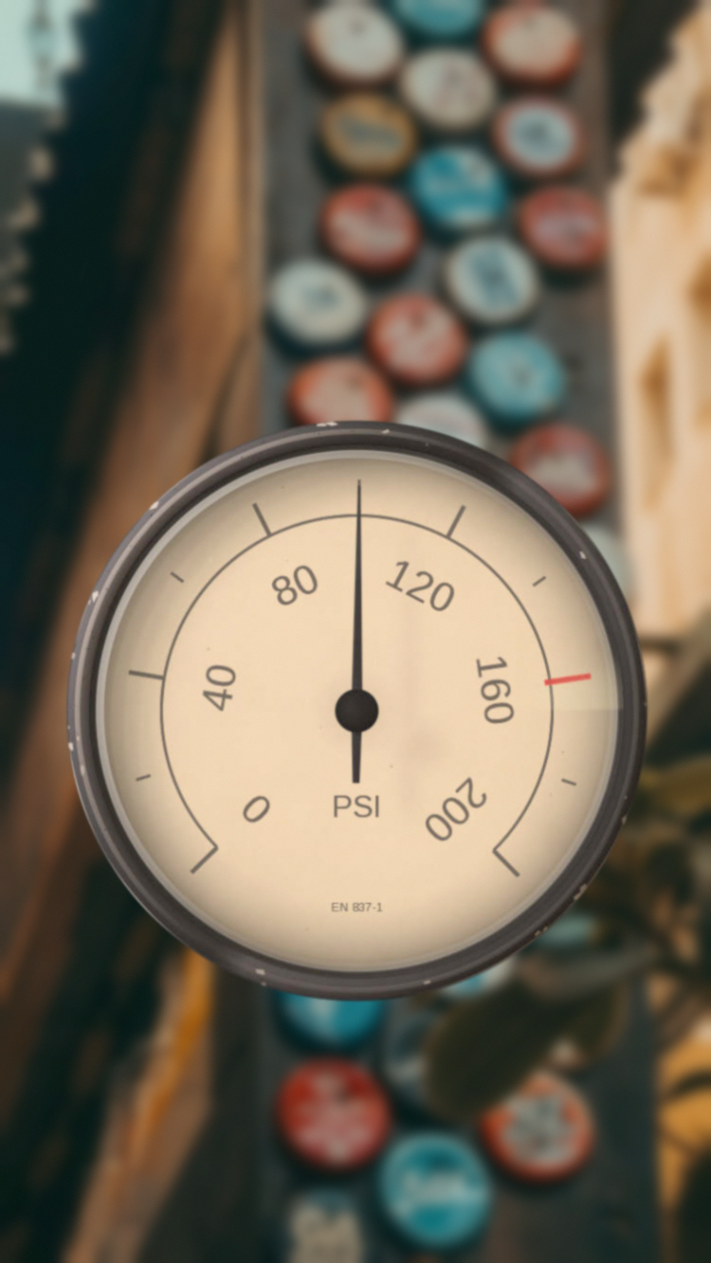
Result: 100 psi
